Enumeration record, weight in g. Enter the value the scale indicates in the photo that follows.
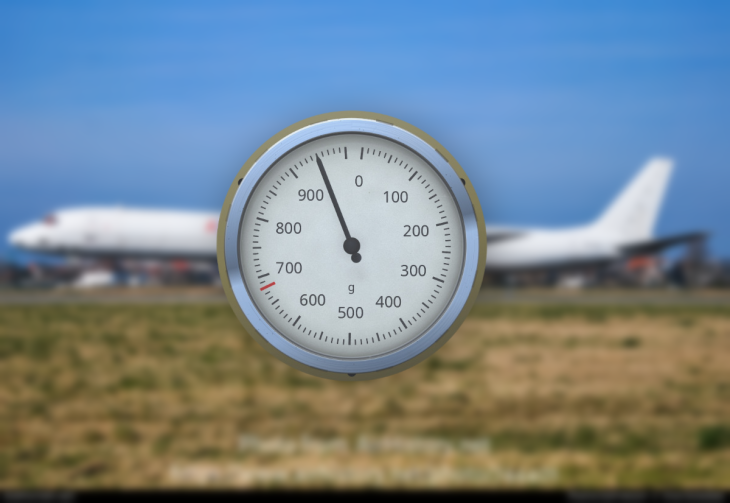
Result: 950 g
